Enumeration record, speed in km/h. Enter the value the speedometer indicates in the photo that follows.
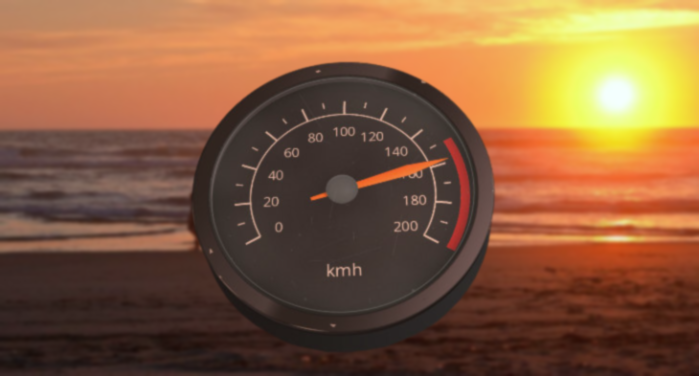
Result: 160 km/h
